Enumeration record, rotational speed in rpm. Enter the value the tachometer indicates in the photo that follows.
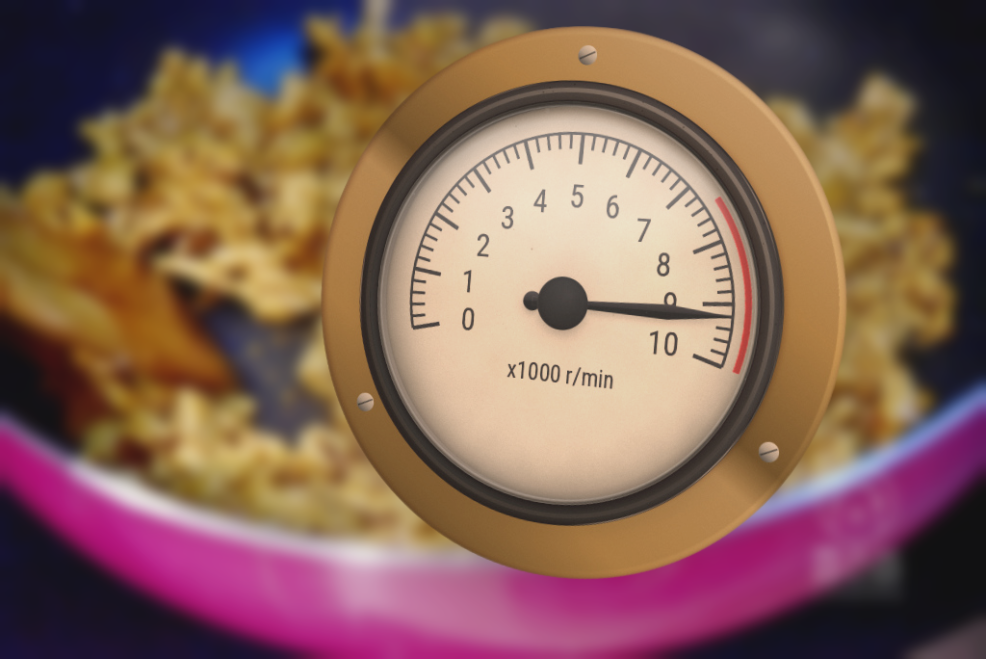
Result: 9200 rpm
